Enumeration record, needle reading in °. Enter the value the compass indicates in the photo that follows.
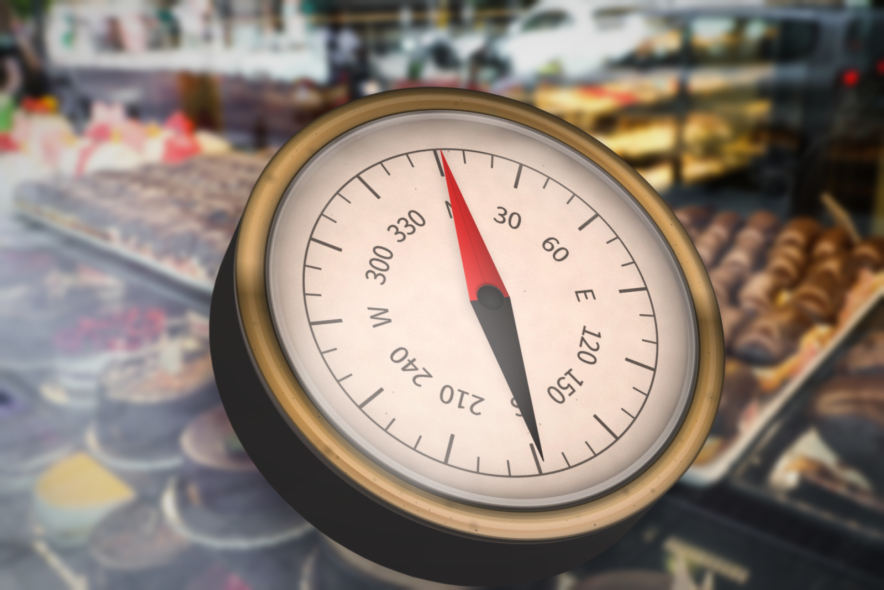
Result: 0 °
